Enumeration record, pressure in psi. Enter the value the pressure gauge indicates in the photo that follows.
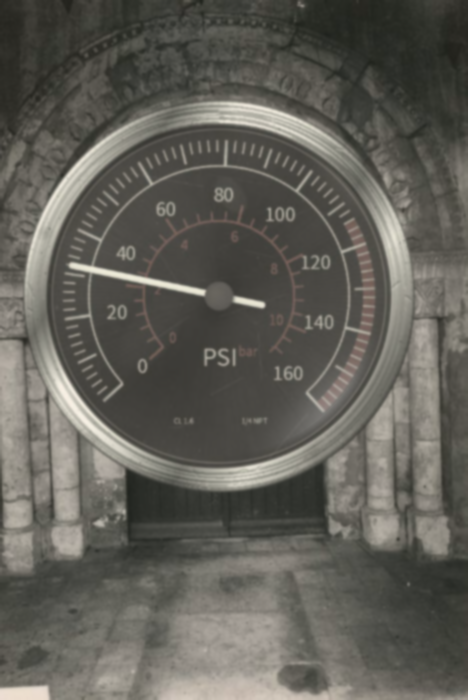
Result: 32 psi
